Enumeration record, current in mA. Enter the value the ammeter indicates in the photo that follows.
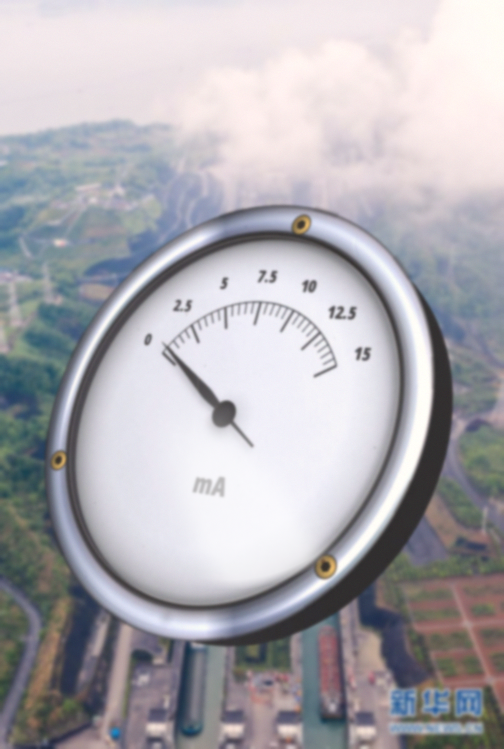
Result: 0.5 mA
